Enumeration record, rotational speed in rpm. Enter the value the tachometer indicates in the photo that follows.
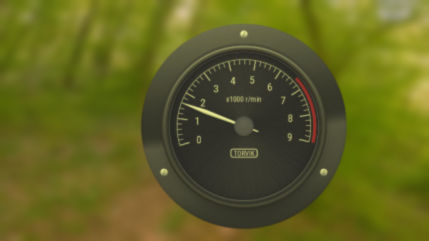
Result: 1600 rpm
